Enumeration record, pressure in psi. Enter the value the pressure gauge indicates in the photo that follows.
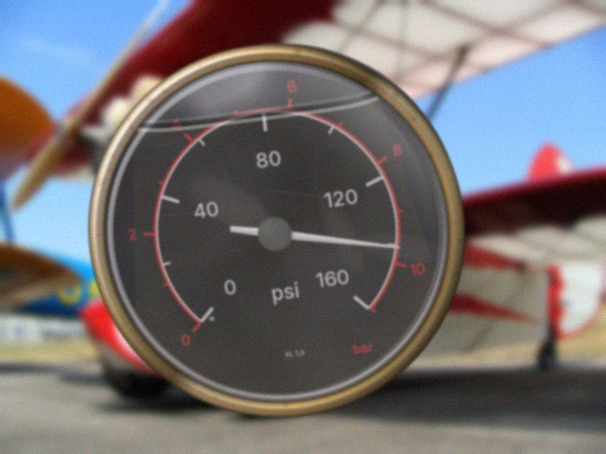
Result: 140 psi
